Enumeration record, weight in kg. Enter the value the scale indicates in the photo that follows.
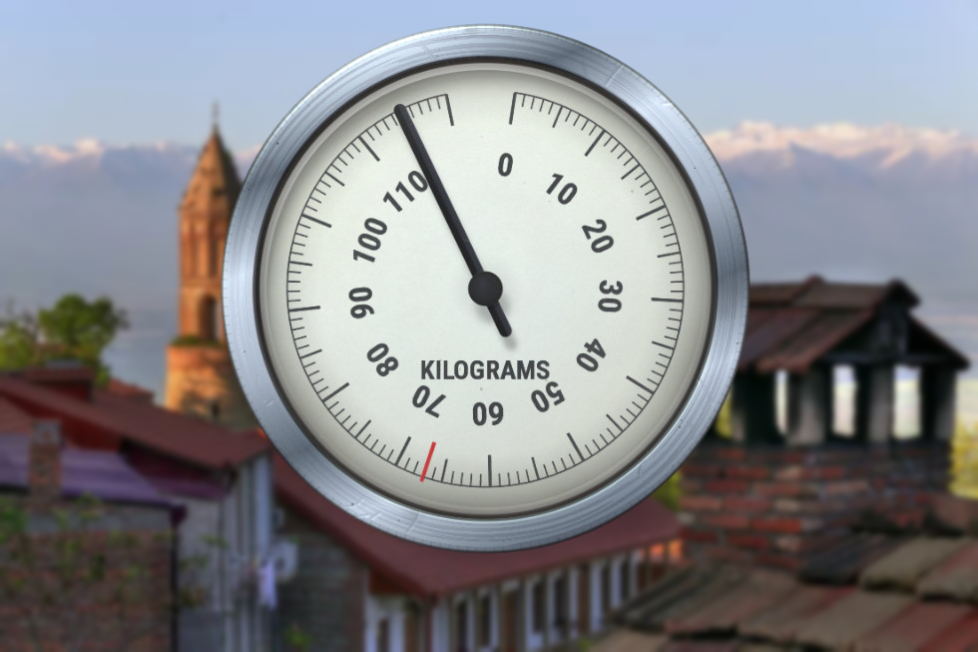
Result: 115 kg
